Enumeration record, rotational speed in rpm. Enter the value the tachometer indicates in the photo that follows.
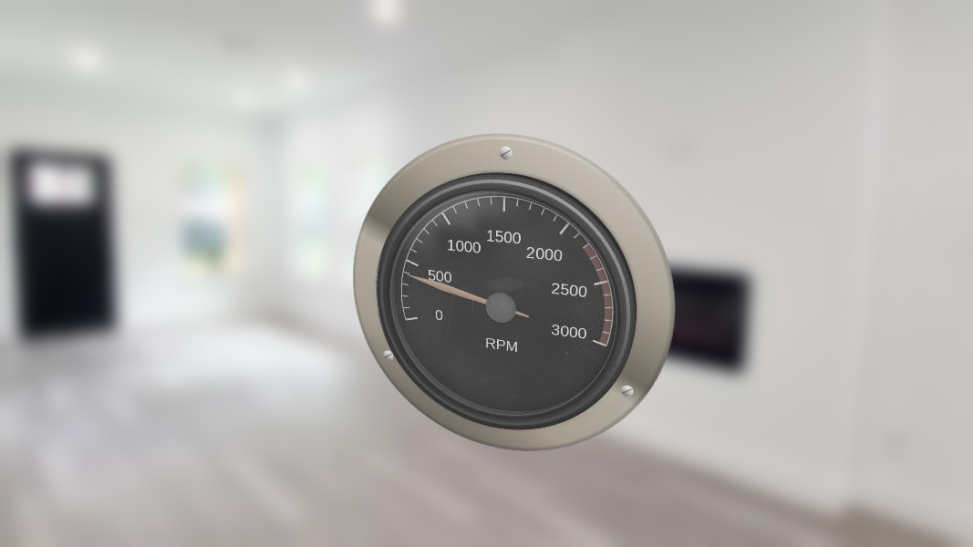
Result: 400 rpm
